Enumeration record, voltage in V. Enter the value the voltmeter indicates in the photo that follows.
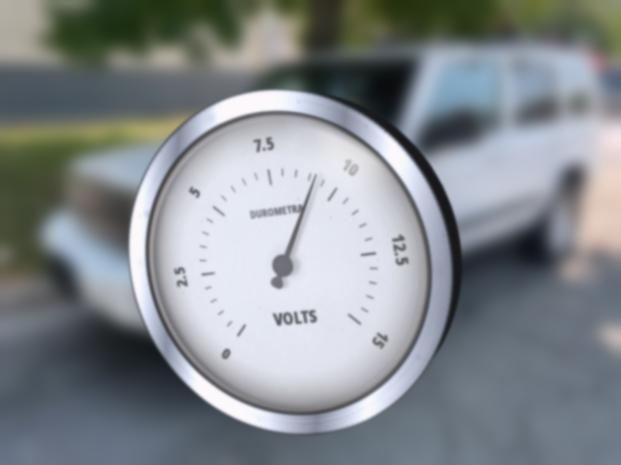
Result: 9.25 V
